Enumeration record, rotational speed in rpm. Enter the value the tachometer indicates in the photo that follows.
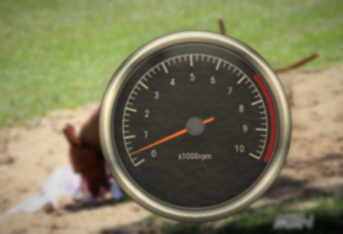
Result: 400 rpm
